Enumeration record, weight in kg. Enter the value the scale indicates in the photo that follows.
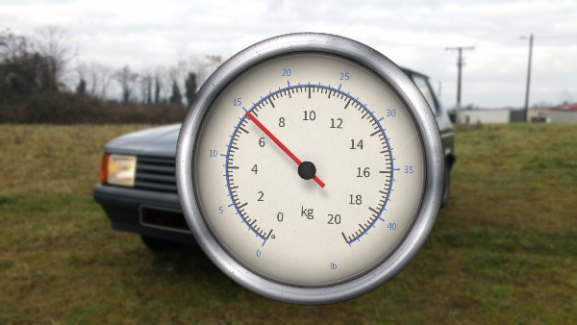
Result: 6.8 kg
